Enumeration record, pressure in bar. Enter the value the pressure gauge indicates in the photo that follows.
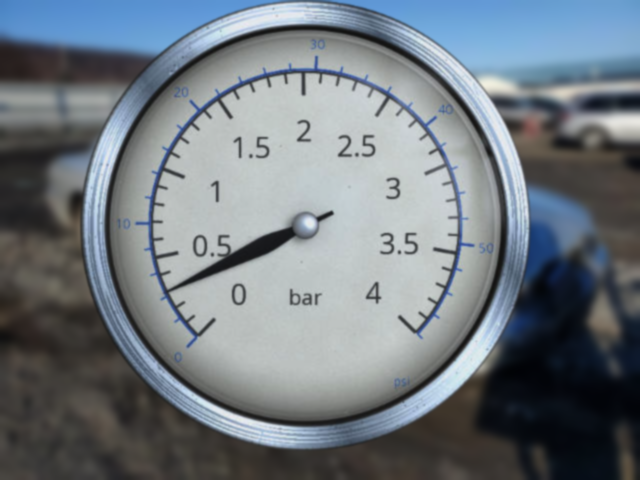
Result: 0.3 bar
